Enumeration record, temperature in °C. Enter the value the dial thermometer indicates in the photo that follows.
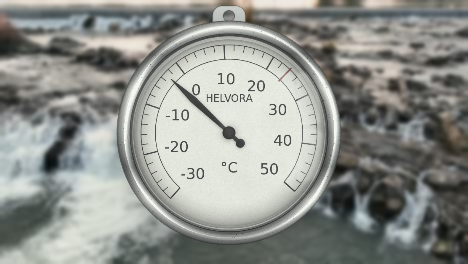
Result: -3 °C
